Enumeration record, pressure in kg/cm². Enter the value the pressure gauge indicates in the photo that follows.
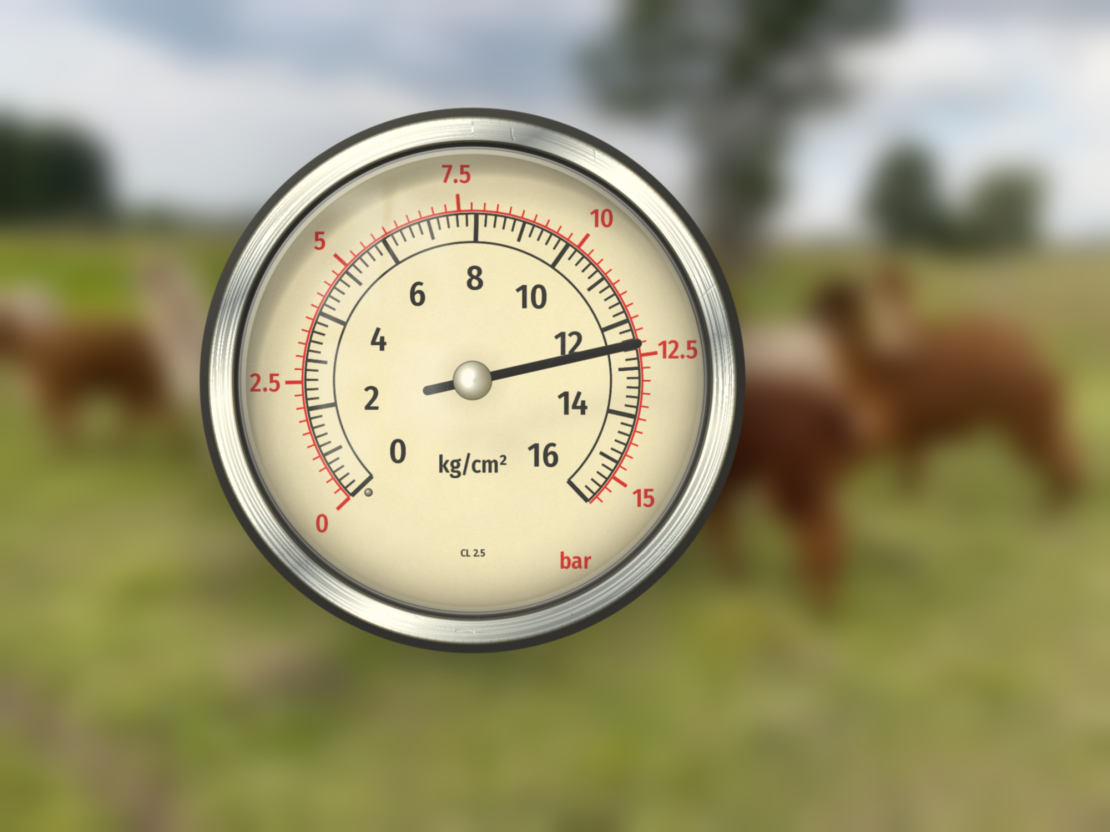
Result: 12.5 kg/cm²
